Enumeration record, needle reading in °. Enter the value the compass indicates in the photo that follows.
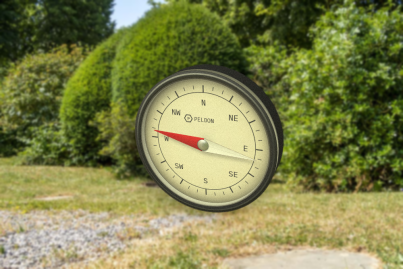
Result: 280 °
